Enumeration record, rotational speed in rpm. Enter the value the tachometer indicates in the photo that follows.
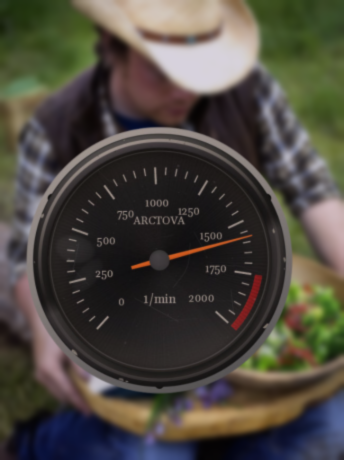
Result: 1575 rpm
